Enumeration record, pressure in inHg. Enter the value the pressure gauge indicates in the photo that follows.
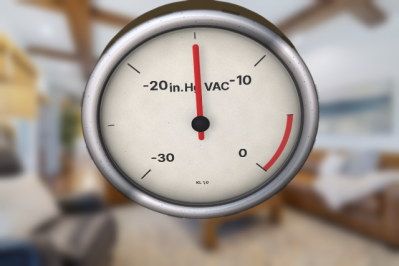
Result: -15 inHg
